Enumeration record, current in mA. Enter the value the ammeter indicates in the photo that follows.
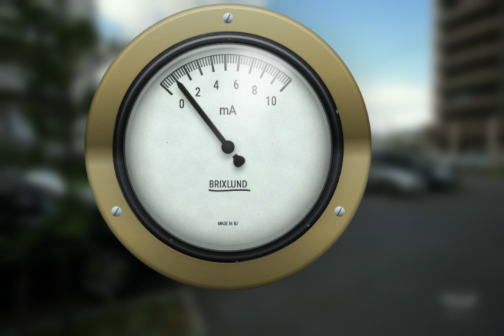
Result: 1 mA
